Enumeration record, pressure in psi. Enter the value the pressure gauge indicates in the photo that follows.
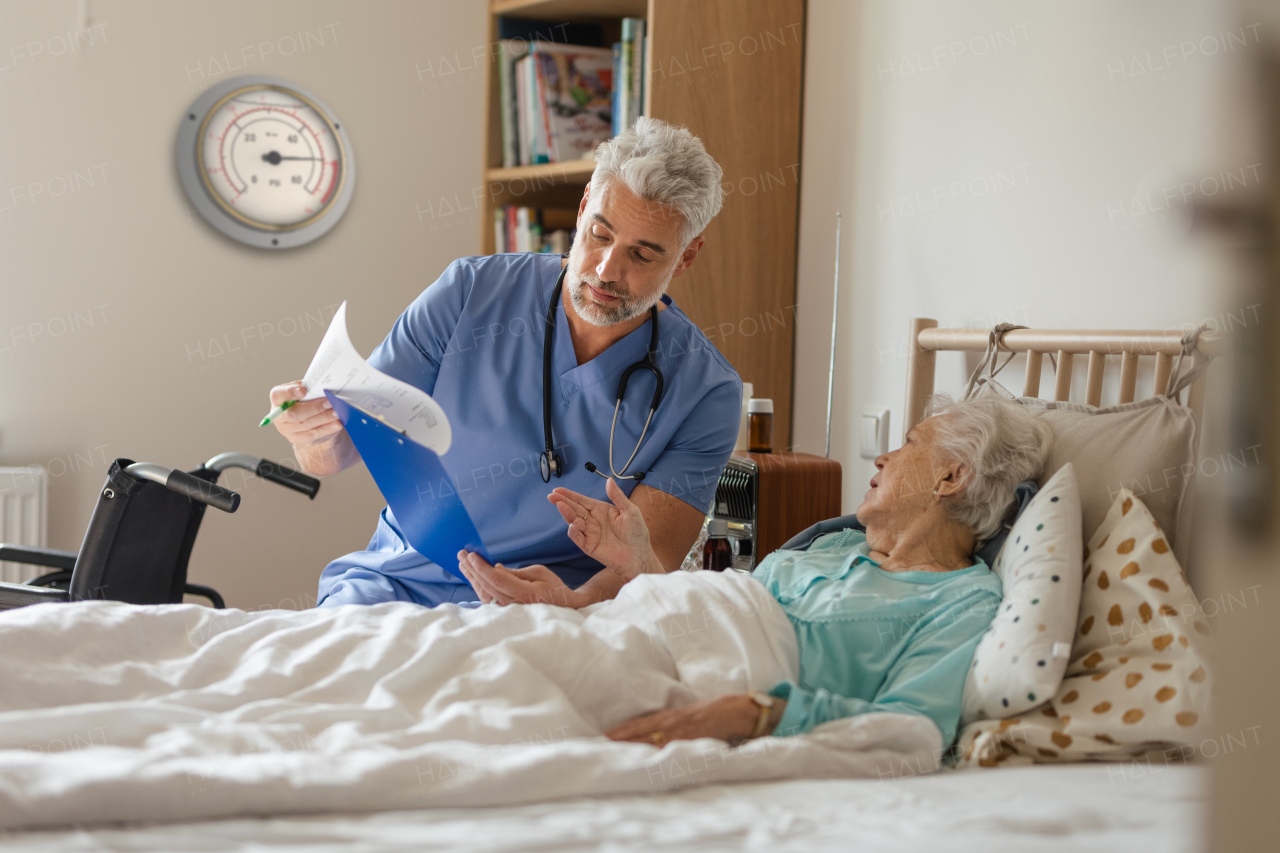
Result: 50 psi
